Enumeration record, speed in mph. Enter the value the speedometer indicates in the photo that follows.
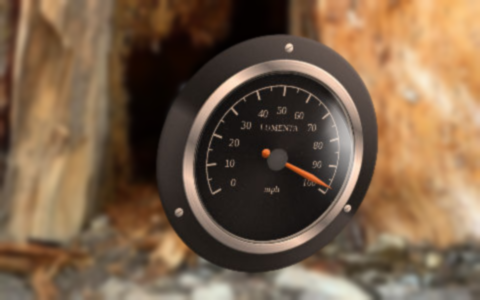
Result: 97.5 mph
